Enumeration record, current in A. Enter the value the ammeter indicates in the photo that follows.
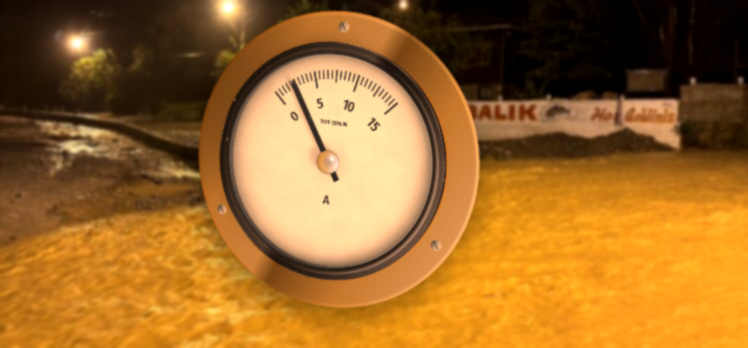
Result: 2.5 A
